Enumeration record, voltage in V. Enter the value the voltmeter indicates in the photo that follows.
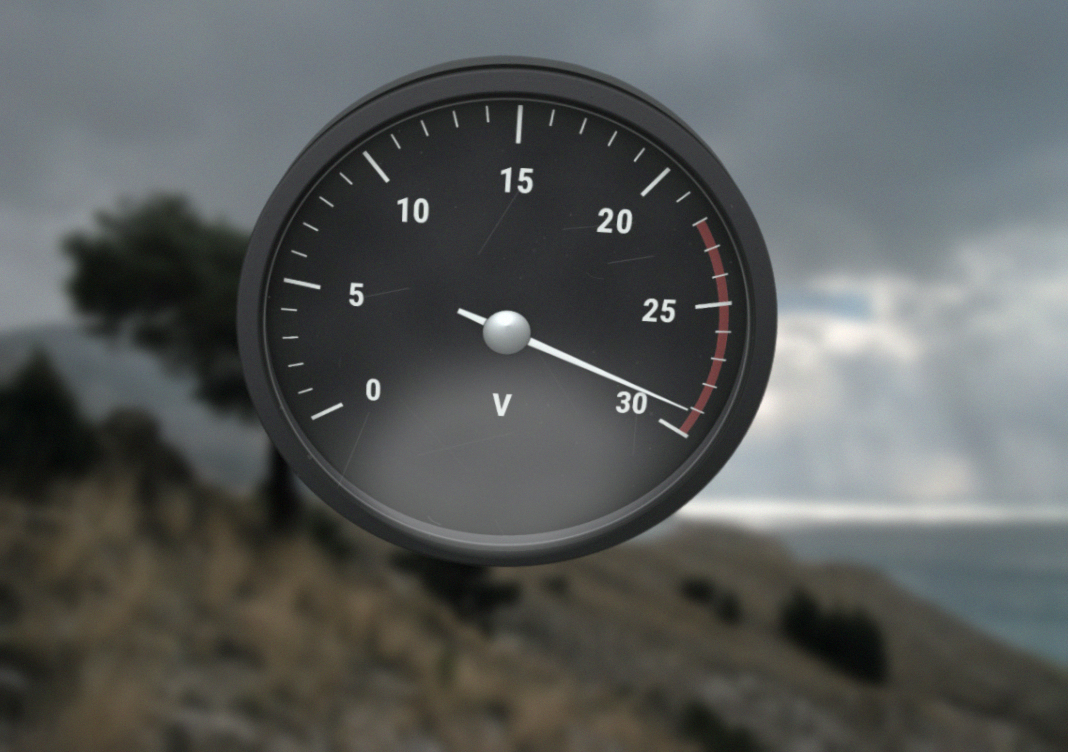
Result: 29 V
